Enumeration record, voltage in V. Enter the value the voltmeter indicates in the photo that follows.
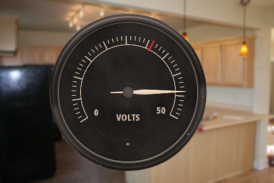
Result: 44 V
